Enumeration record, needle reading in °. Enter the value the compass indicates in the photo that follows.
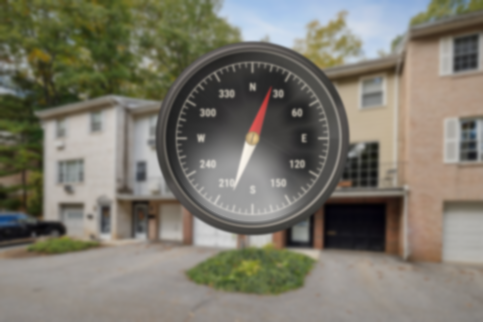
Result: 20 °
